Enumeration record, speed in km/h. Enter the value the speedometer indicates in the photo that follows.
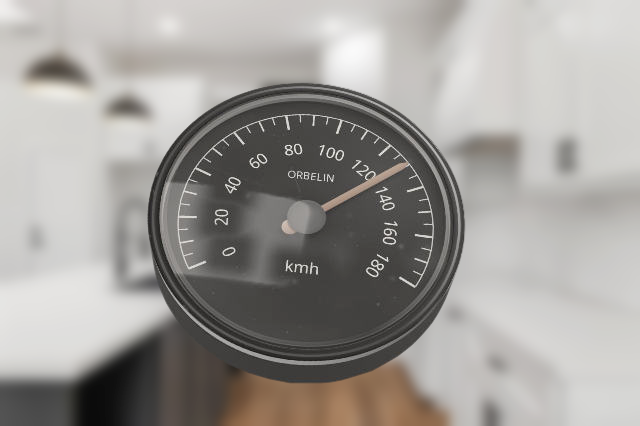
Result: 130 km/h
